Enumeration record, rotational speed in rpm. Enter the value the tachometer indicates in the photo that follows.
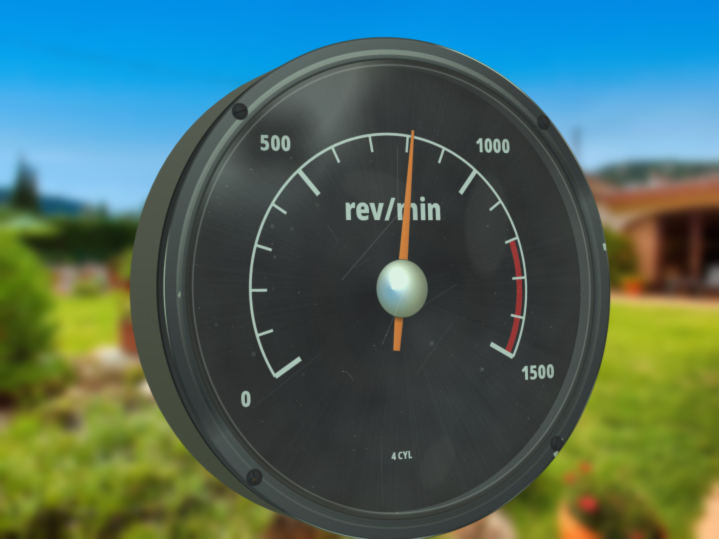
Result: 800 rpm
